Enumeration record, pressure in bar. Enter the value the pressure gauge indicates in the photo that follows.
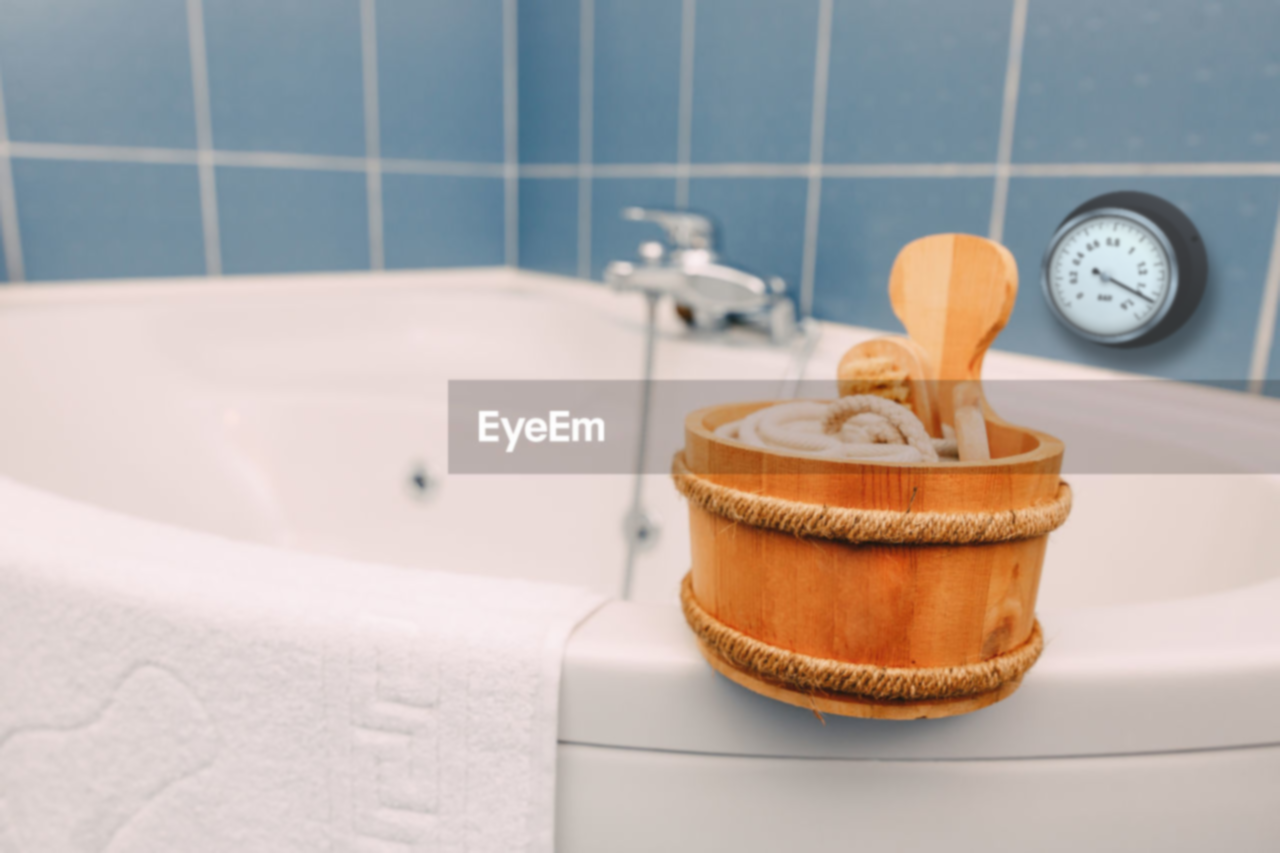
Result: 1.45 bar
